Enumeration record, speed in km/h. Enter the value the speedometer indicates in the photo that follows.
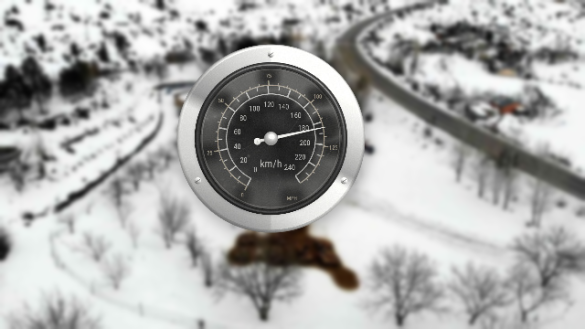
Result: 185 km/h
